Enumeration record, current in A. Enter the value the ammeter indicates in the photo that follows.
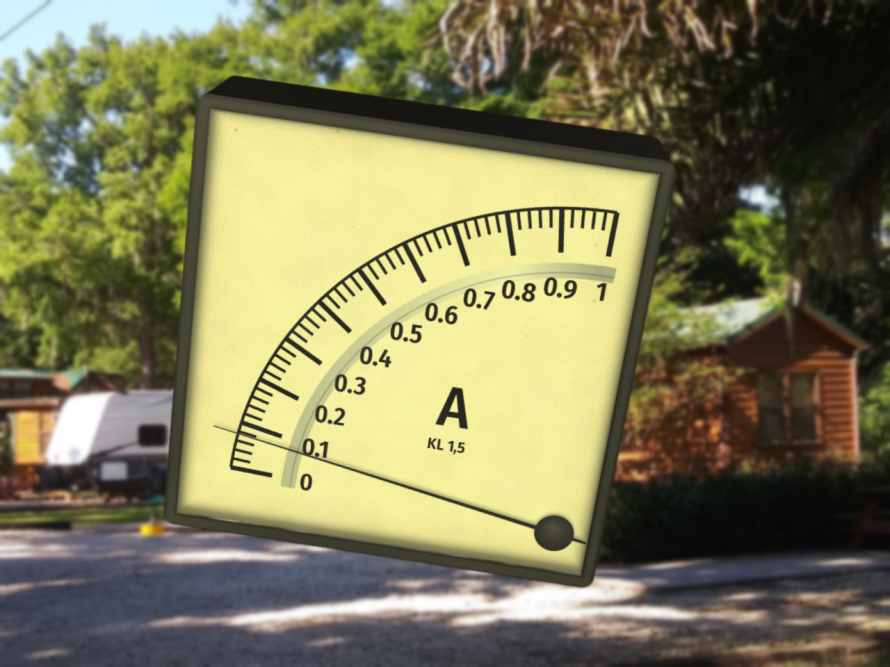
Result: 0.08 A
